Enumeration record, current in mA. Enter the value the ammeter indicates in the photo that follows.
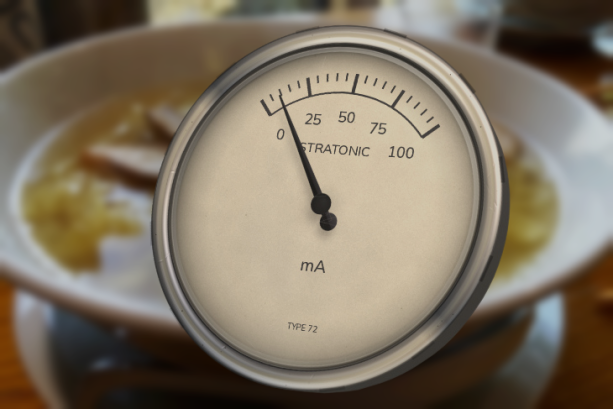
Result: 10 mA
